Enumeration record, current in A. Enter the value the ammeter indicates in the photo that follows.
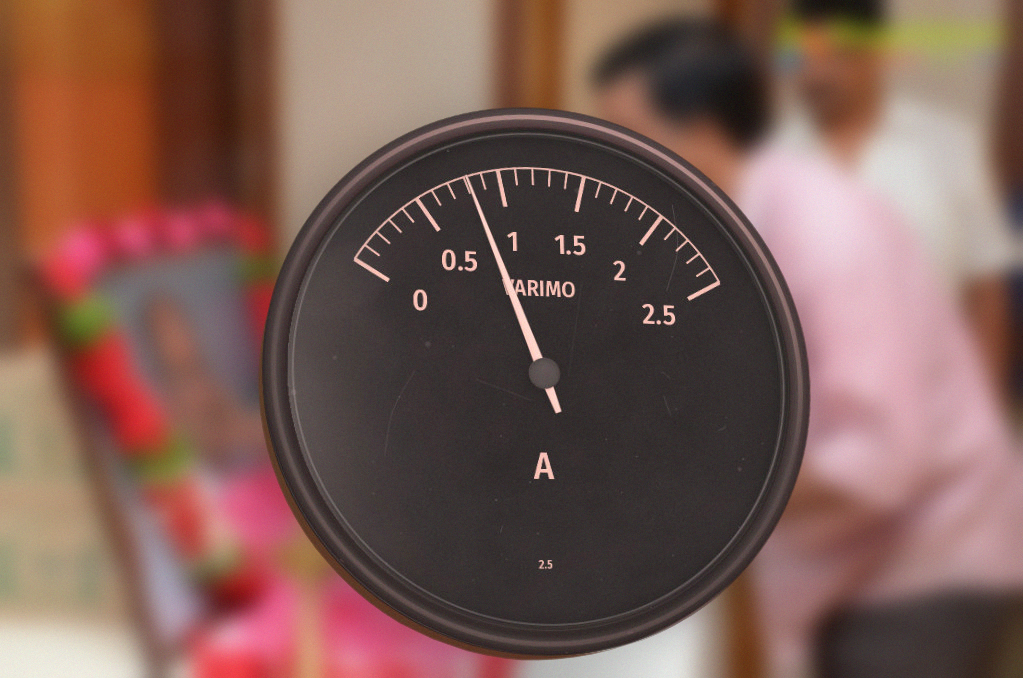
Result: 0.8 A
